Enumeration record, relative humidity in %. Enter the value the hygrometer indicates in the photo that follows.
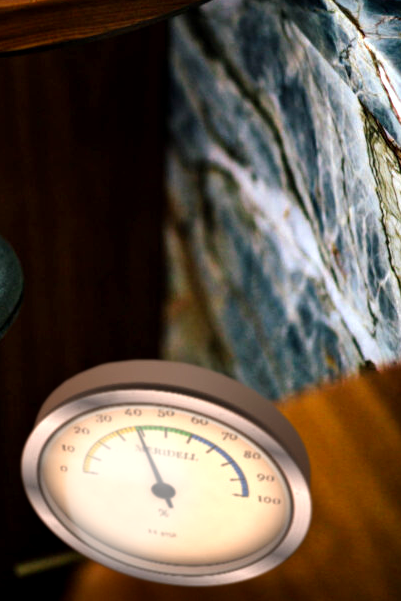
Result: 40 %
